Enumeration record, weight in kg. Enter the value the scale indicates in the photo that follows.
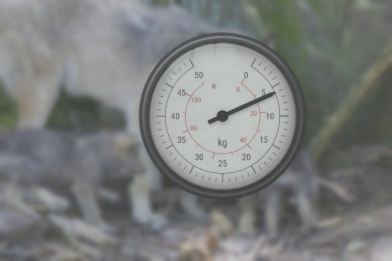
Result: 6 kg
